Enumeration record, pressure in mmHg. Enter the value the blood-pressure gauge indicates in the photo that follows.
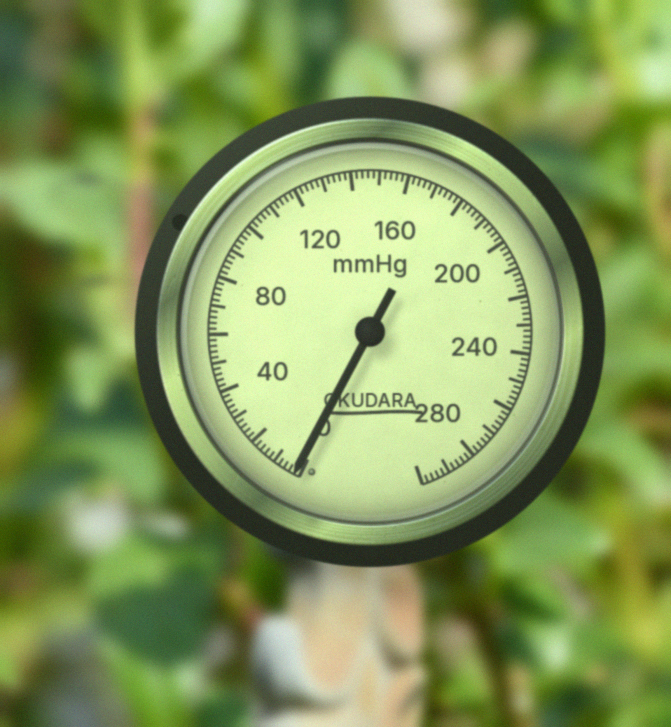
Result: 2 mmHg
